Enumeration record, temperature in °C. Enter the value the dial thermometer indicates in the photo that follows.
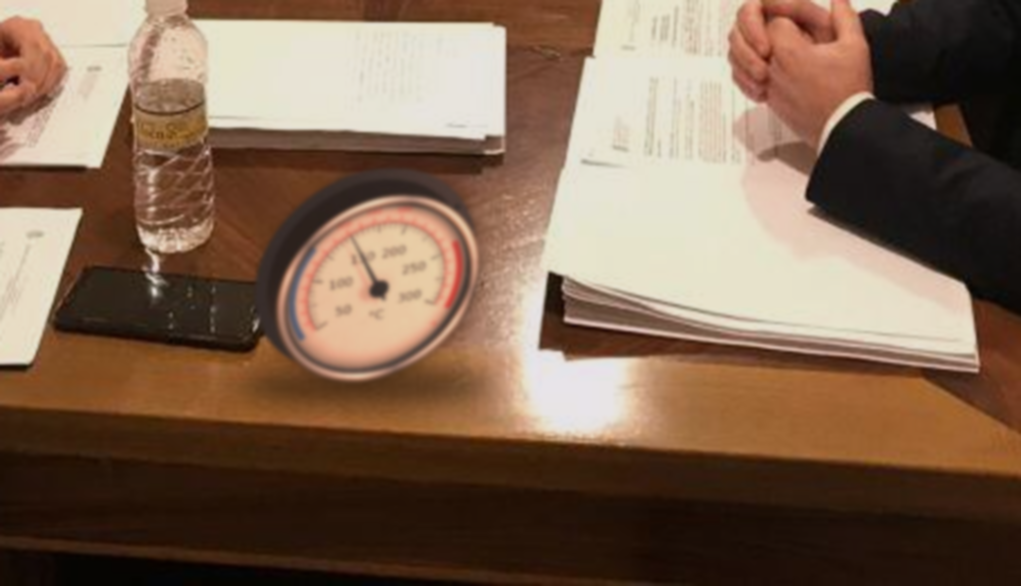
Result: 150 °C
